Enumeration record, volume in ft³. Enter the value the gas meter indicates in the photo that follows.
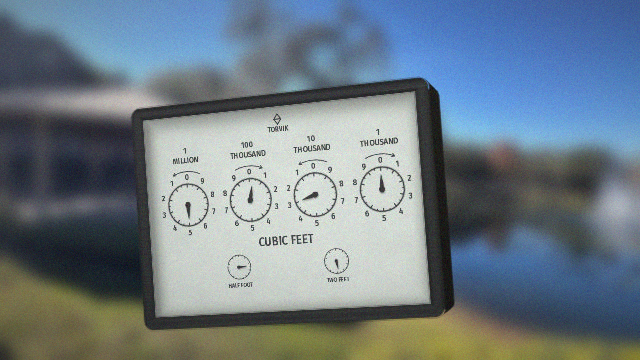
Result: 503000 ft³
